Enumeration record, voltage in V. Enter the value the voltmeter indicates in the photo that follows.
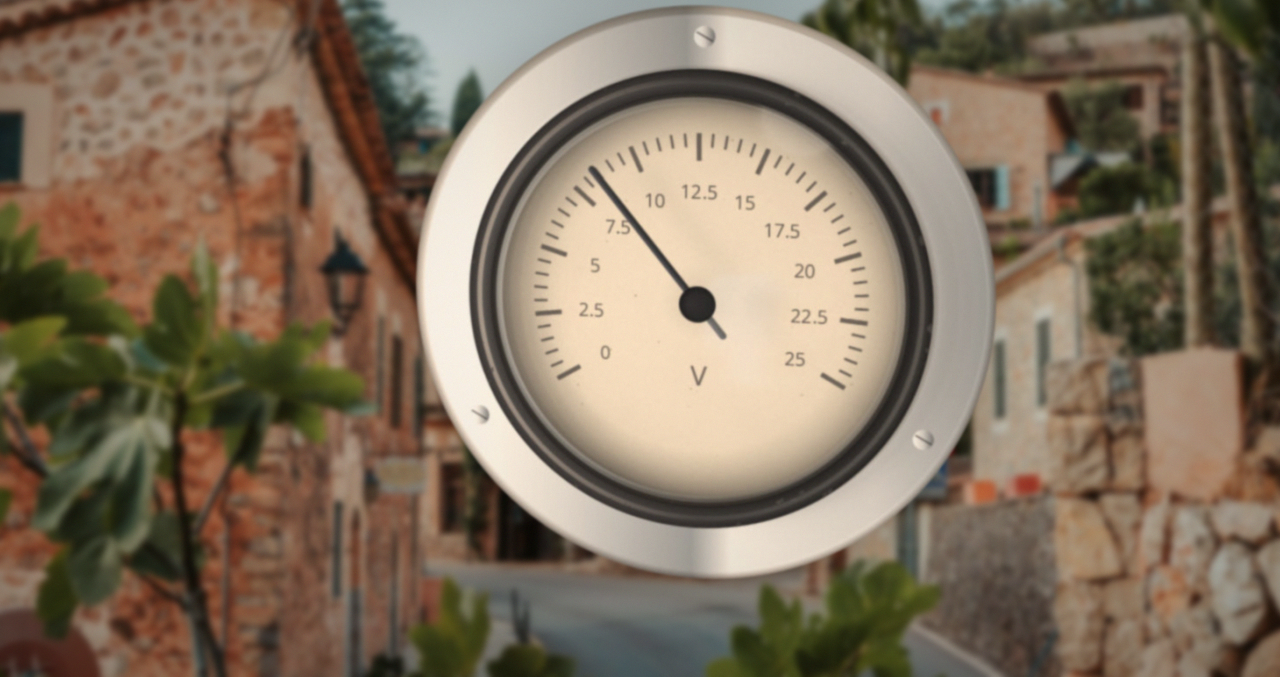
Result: 8.5 V
